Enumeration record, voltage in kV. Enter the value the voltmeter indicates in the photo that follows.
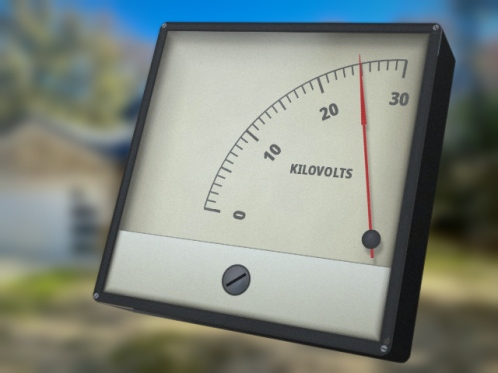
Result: 25 kV
